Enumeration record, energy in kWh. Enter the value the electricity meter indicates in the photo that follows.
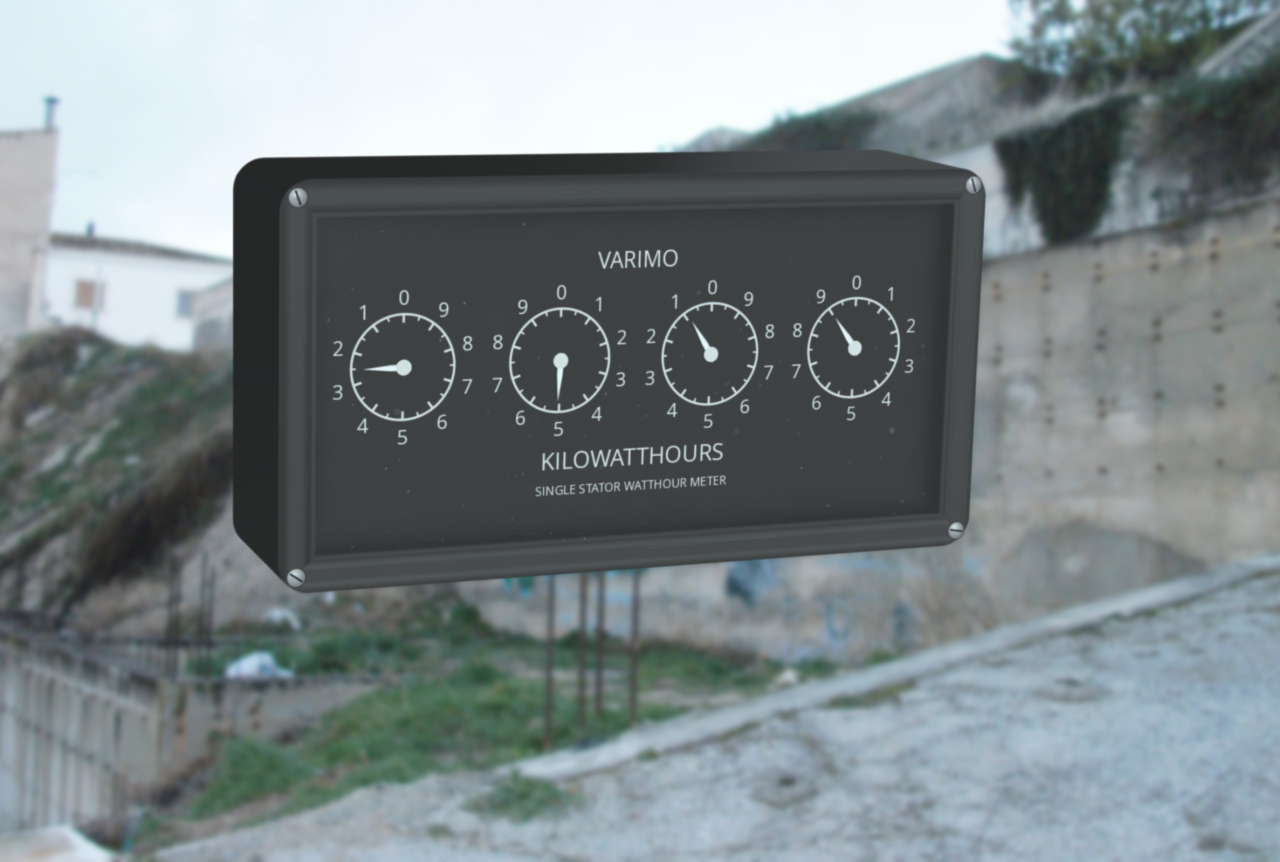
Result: 2509 kWh
